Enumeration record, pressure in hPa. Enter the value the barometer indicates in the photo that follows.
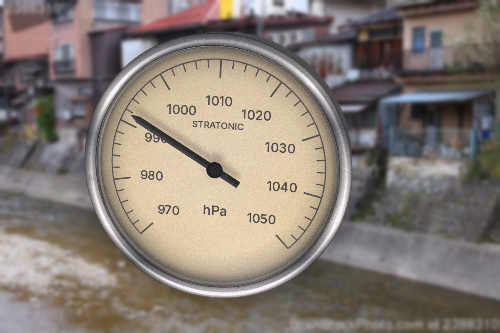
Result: 992 hPa
